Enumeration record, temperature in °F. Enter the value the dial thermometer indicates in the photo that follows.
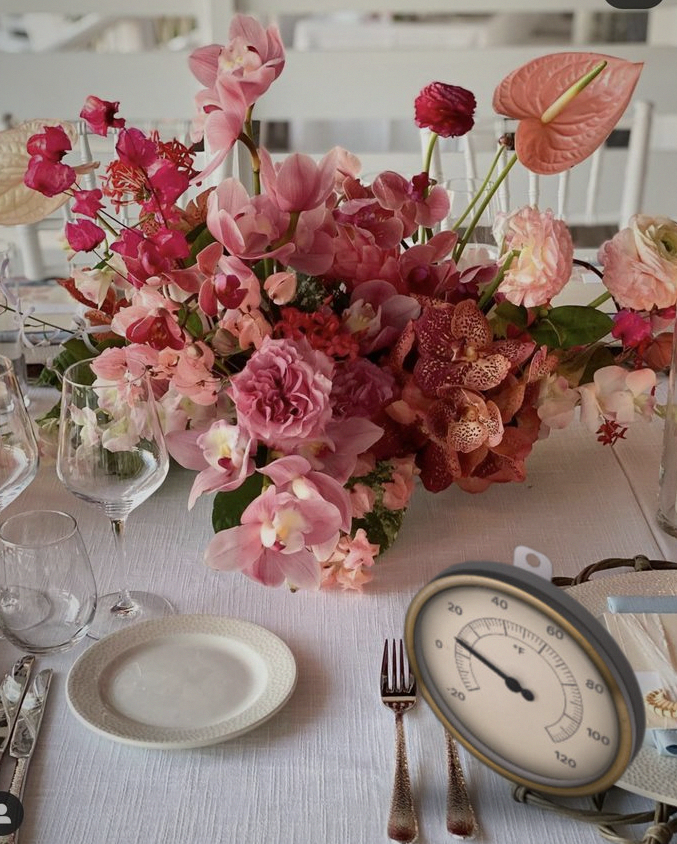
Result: 10 °F
